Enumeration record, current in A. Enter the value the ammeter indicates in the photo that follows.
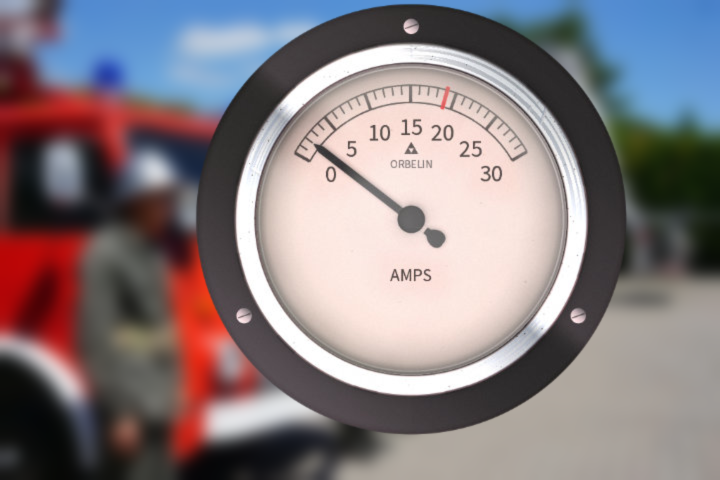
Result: 2 A
